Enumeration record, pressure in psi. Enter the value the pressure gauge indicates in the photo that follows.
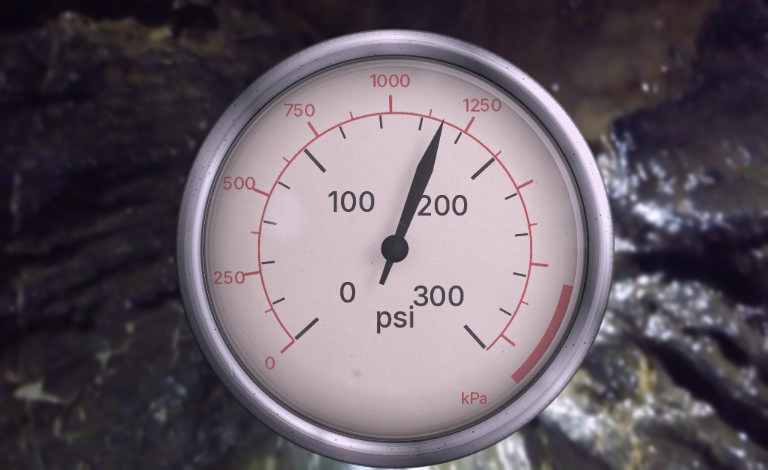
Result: 170 psi
